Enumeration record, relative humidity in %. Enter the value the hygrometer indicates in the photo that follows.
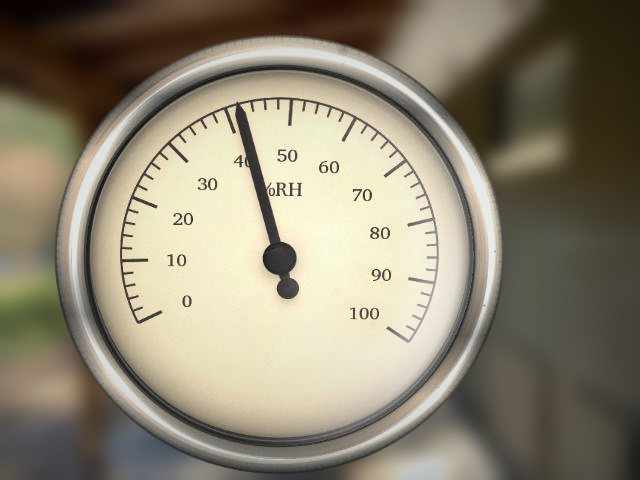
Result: 42 %
